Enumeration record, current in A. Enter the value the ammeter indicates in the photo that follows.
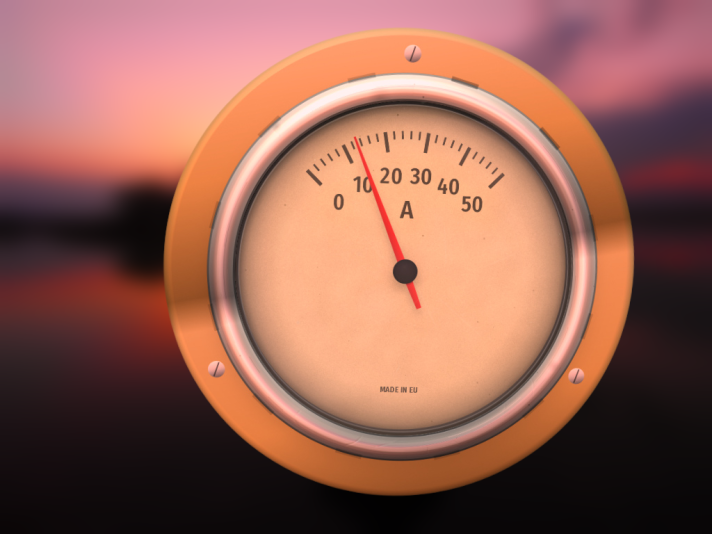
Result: 13 A
